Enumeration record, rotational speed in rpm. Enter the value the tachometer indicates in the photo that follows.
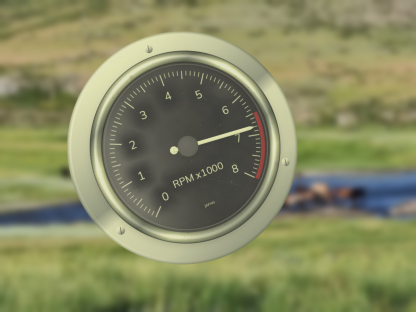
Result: 6800 rpm
